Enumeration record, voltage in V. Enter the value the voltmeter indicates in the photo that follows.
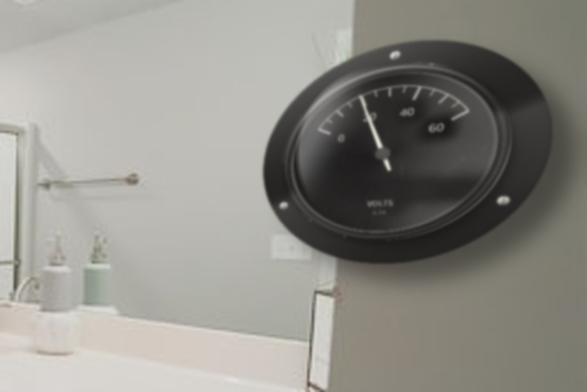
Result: 20 V
